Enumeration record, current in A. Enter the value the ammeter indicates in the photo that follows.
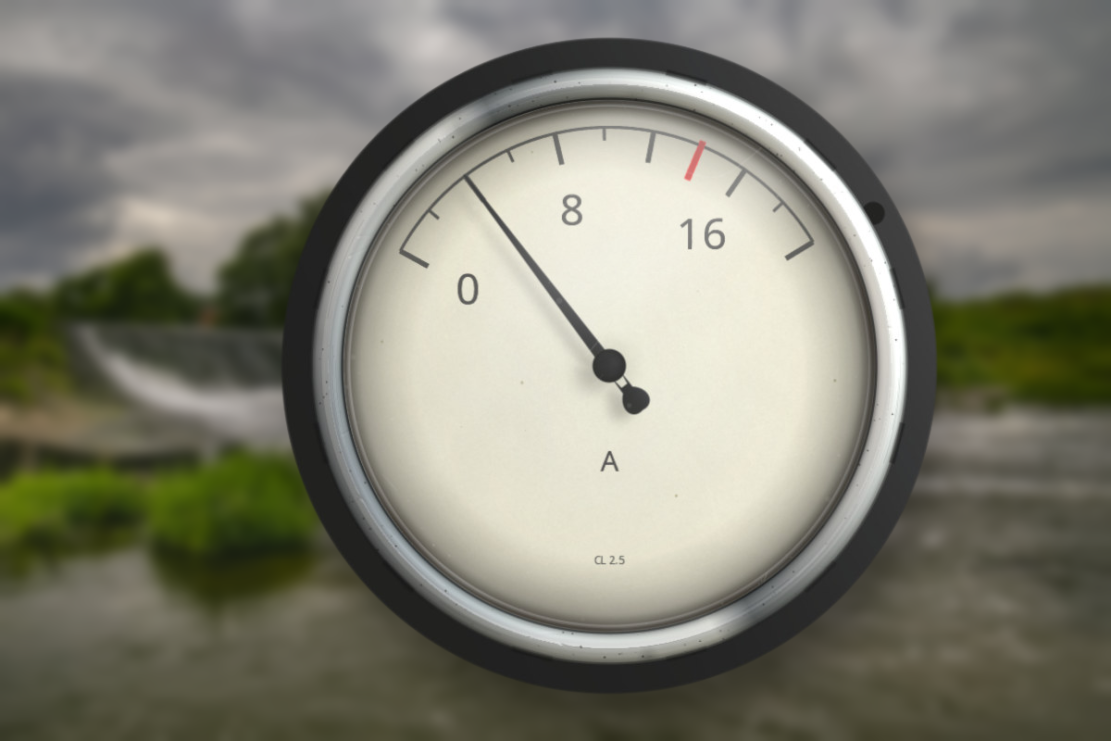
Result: 4 A
